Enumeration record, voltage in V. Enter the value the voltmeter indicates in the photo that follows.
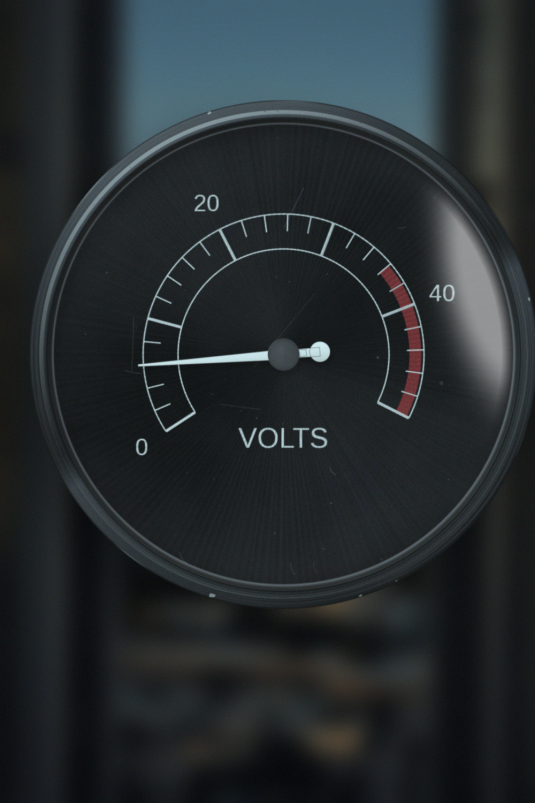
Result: 6 V
